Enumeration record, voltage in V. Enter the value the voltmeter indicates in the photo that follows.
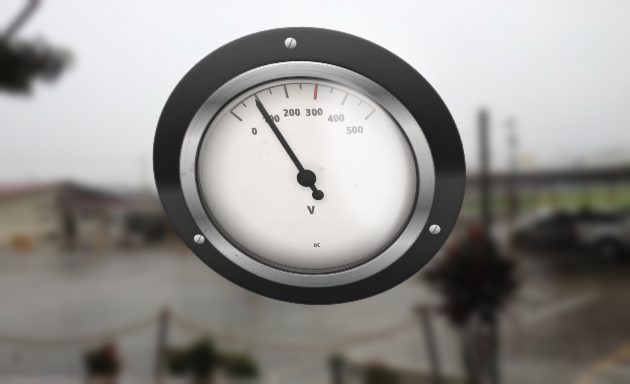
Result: 100 V
